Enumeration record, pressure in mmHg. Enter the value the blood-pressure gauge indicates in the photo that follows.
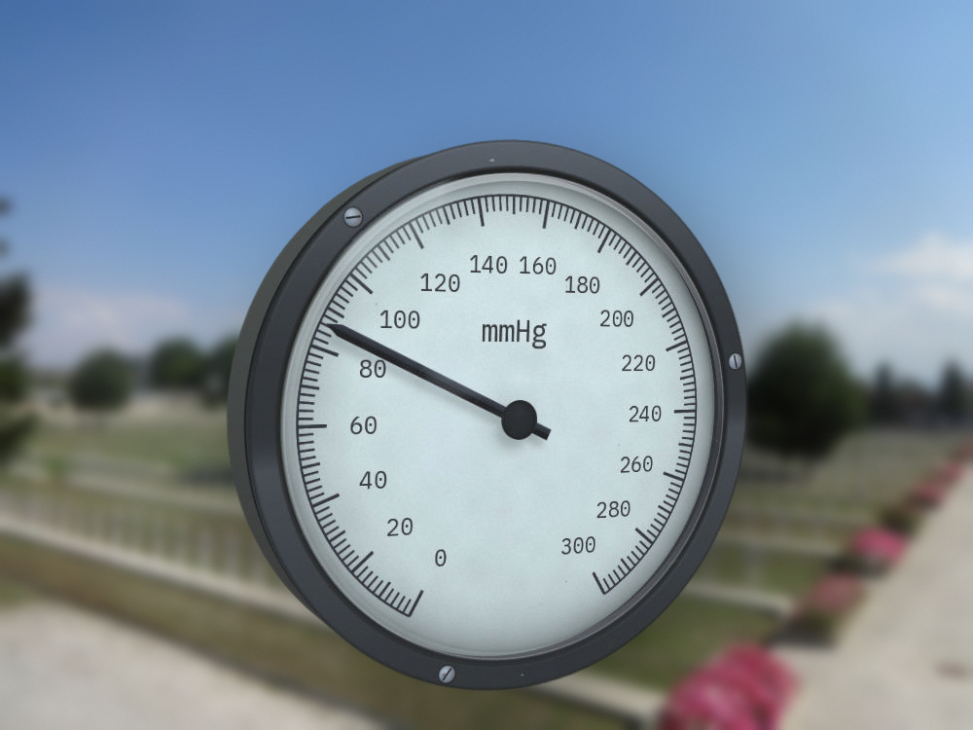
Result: 86 mmHg
